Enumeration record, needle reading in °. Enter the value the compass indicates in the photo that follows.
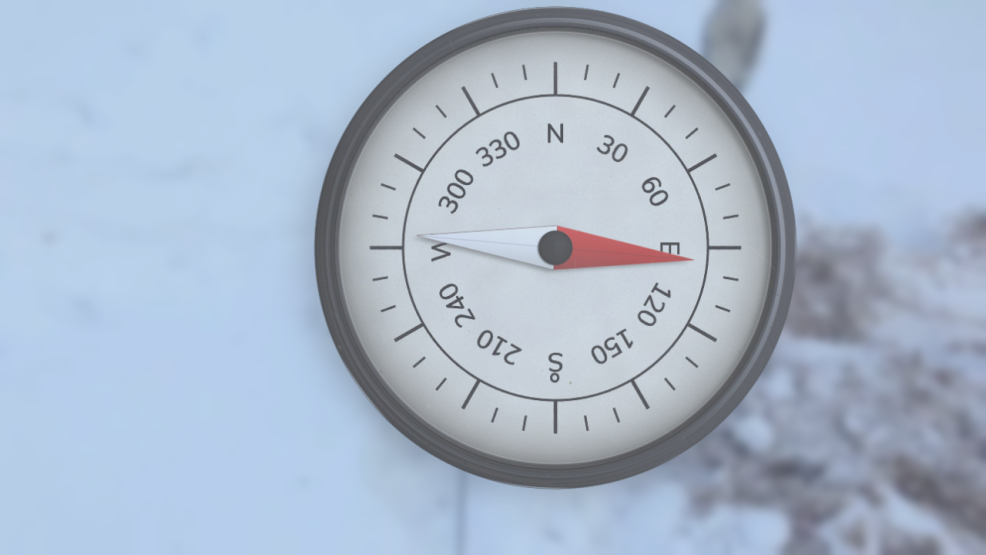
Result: 95 °
